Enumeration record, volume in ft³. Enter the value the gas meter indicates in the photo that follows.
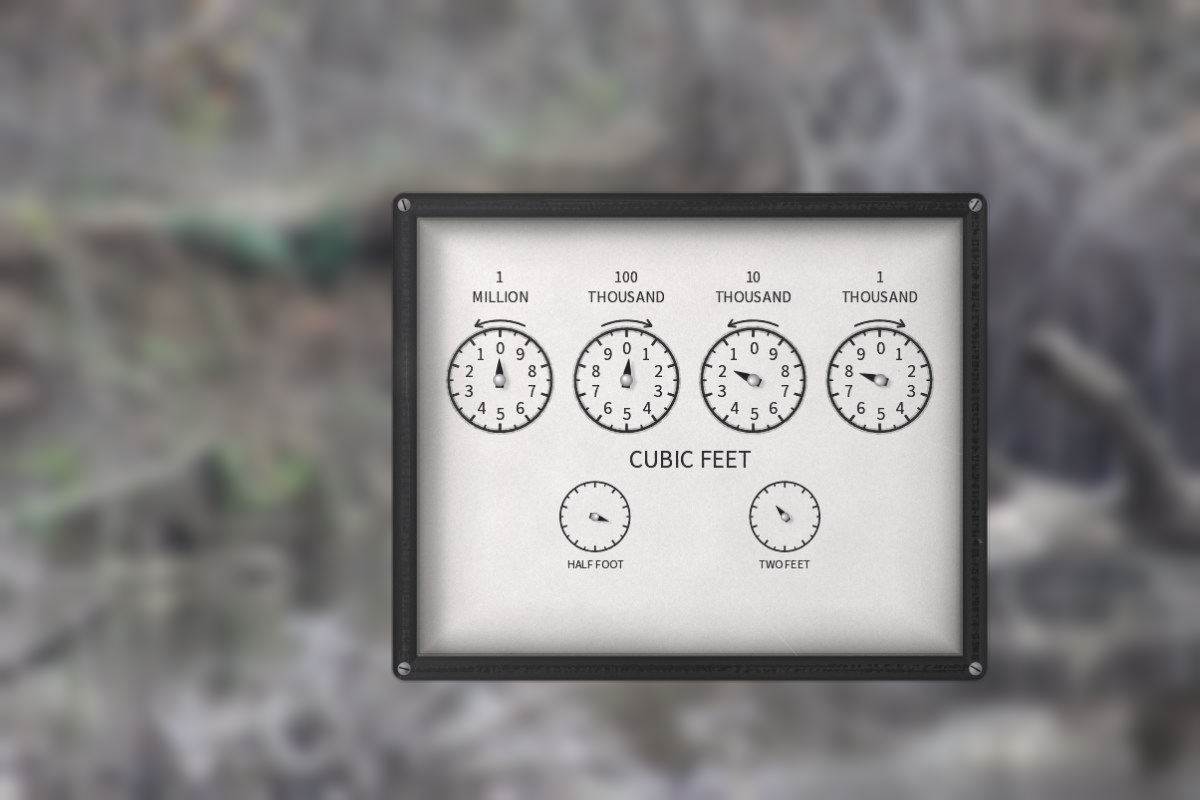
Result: 1800 ft³
